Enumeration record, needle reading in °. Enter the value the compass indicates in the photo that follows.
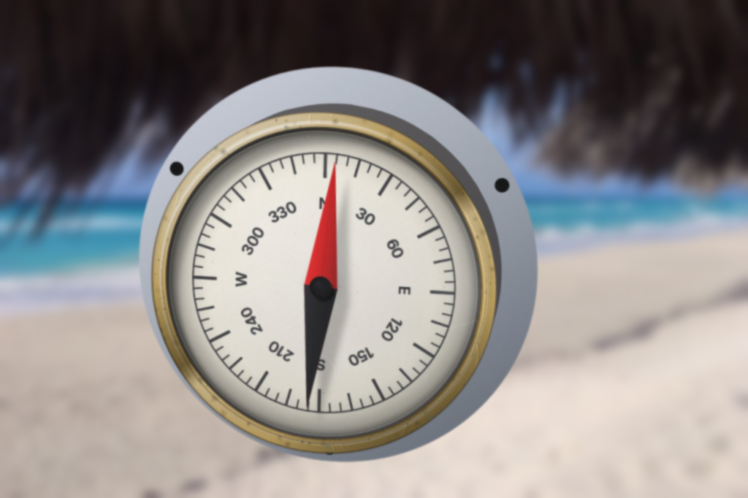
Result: 5 °
